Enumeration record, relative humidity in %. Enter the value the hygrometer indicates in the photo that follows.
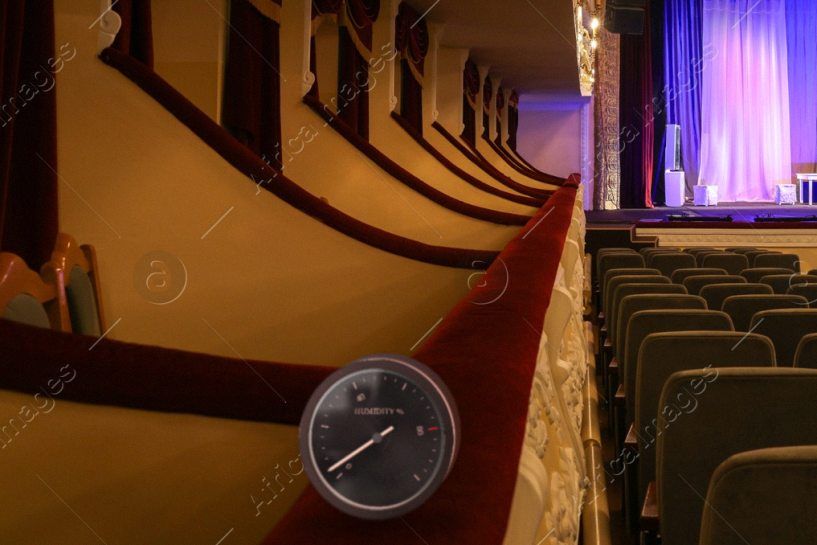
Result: 4 %
